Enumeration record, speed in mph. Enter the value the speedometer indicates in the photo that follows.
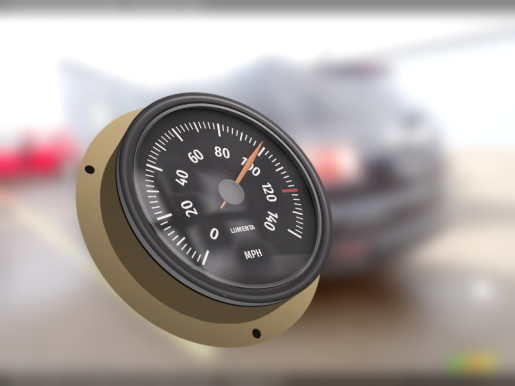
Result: 98 mph
